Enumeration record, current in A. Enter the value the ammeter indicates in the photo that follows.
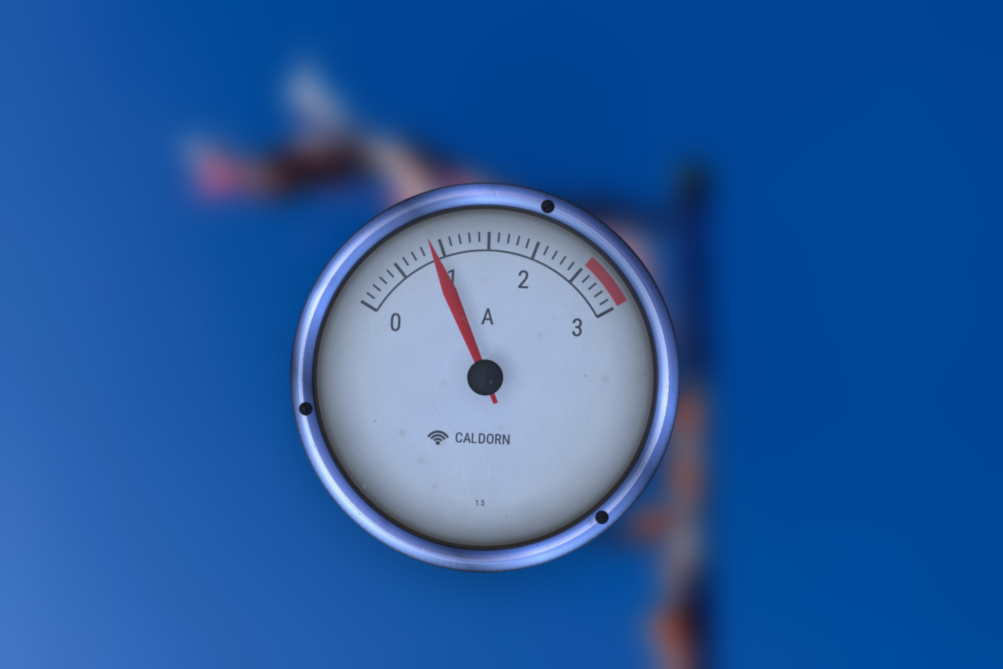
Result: 0.9 A
